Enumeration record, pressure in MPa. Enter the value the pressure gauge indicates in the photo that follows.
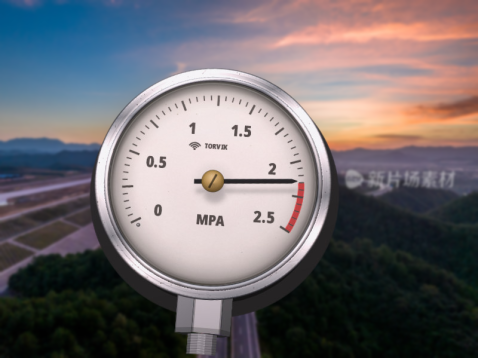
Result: 2.15 MPa
